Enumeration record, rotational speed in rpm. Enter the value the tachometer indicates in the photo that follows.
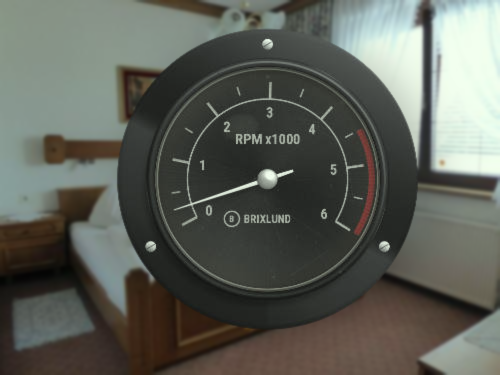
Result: 250 rpm
